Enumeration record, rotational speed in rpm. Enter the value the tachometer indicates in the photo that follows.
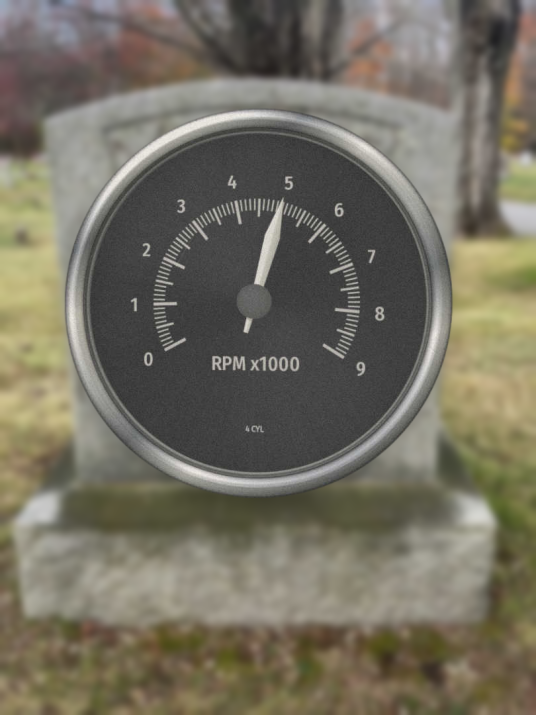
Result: 5000 rpm
